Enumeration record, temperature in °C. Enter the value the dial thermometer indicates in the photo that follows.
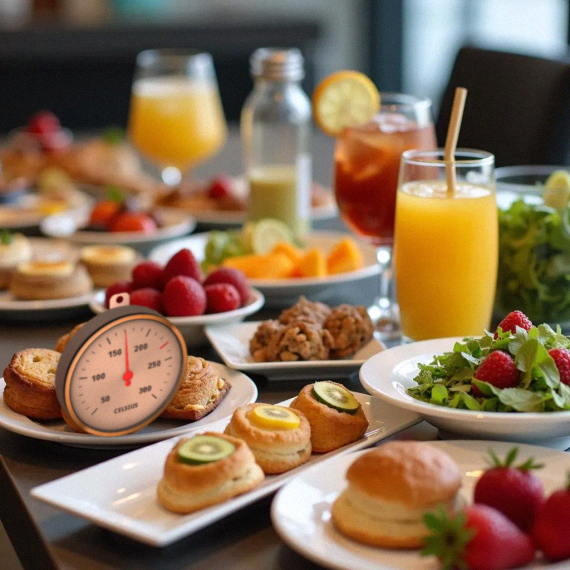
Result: 170 °C
